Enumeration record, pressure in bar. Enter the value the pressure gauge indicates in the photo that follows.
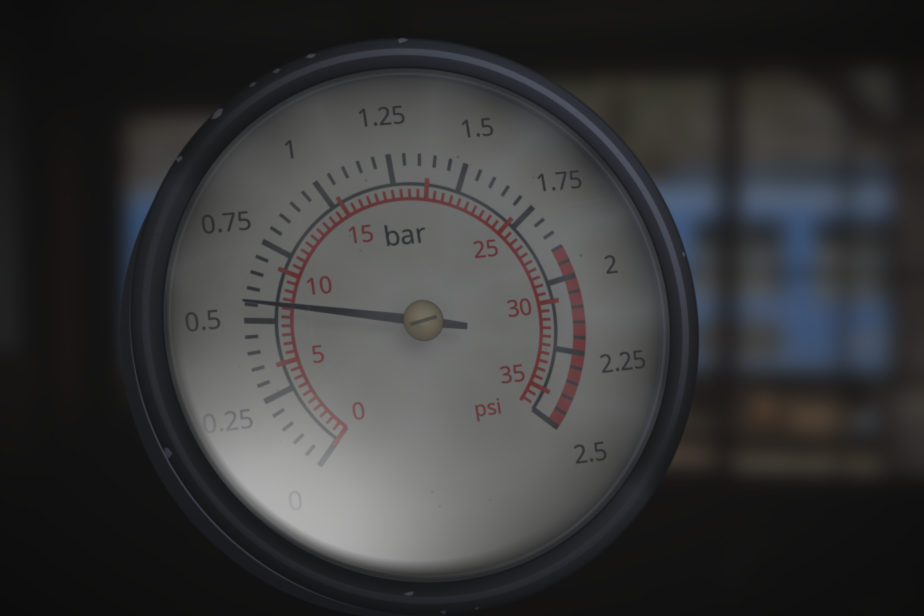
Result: 0.55 bar
